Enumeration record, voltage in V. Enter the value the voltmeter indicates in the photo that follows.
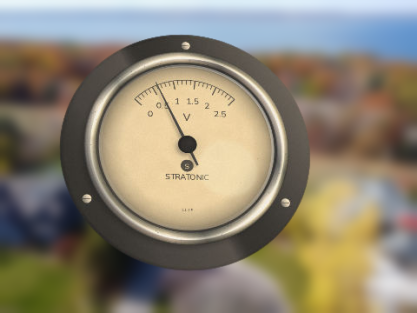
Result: 0.6 V
